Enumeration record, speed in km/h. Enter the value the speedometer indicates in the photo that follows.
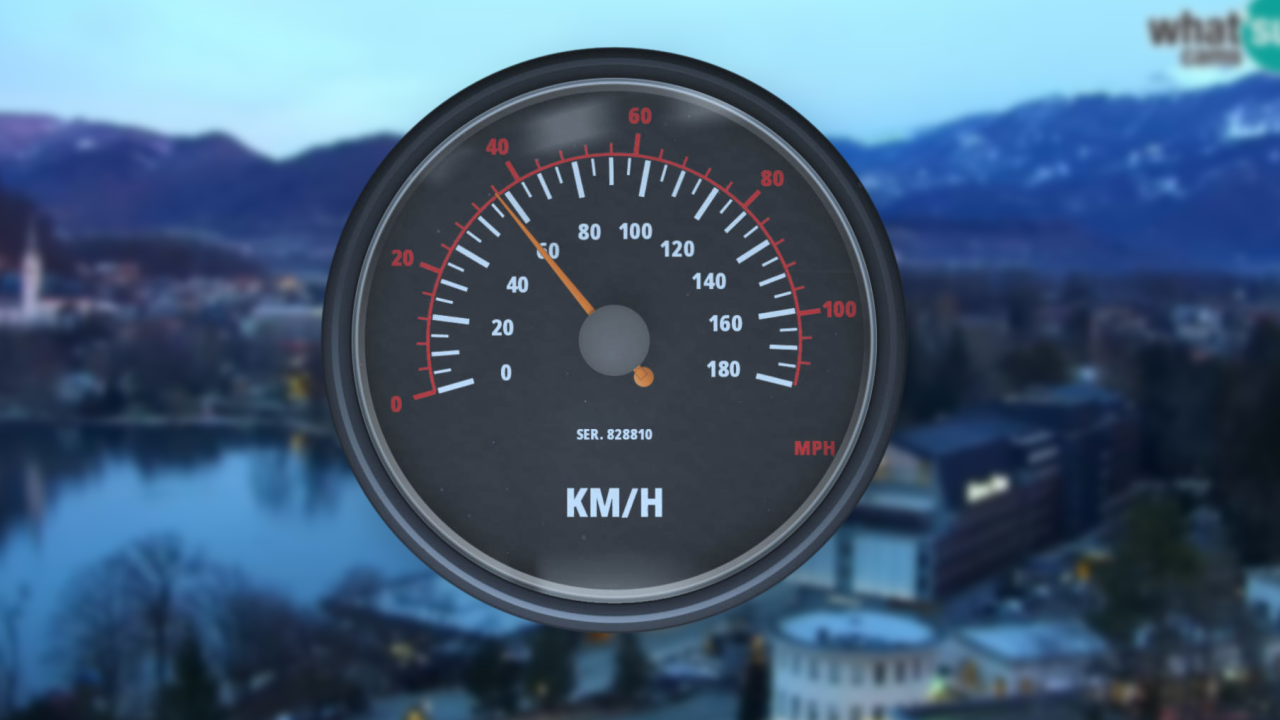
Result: 57.5 km/h
